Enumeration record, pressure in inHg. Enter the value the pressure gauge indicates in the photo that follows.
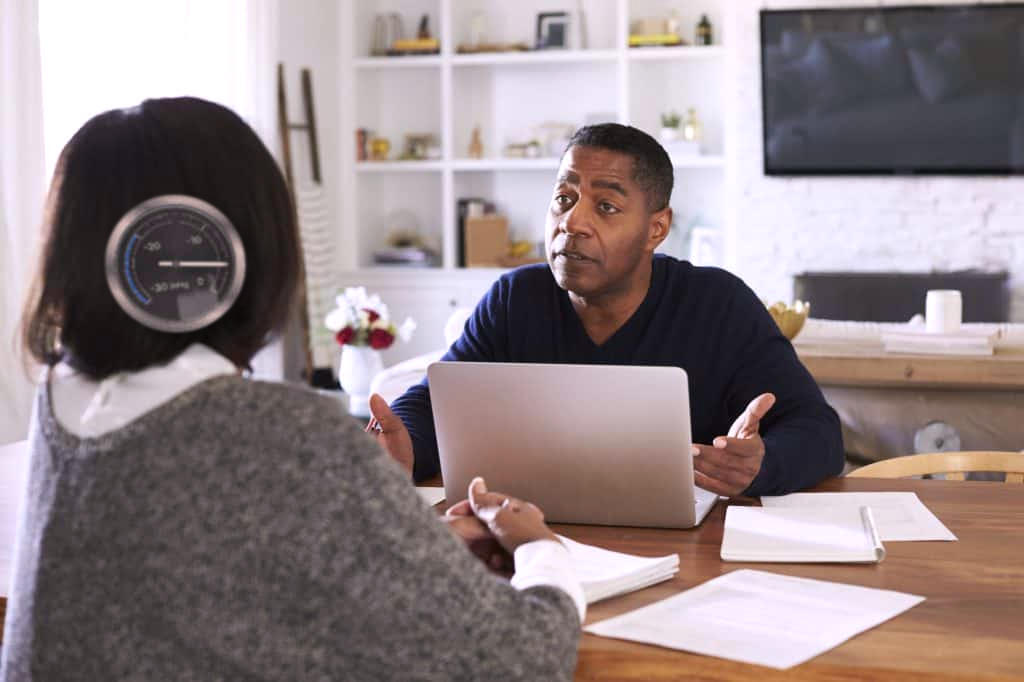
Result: -4 inHg
